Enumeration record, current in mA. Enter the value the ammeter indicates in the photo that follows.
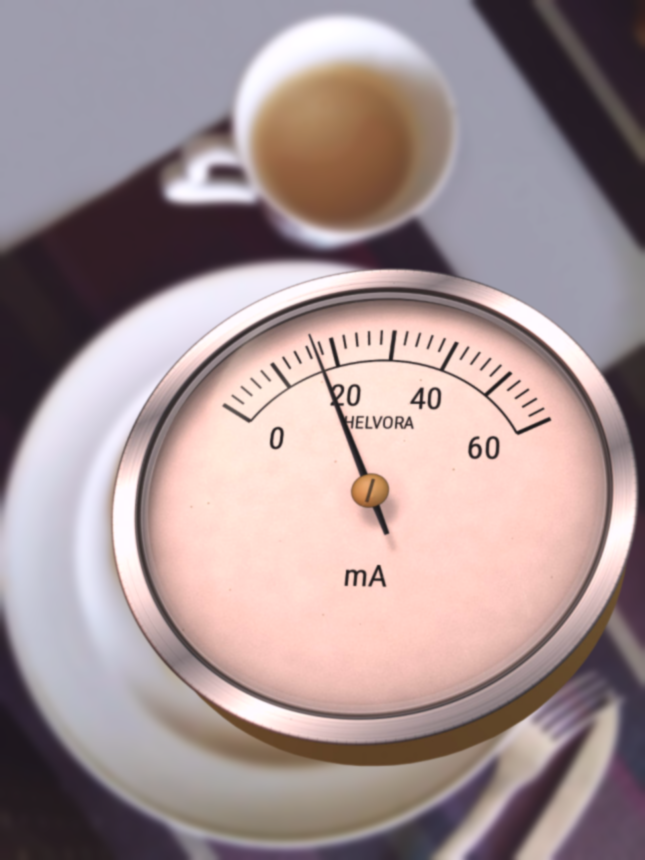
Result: 17 mA
